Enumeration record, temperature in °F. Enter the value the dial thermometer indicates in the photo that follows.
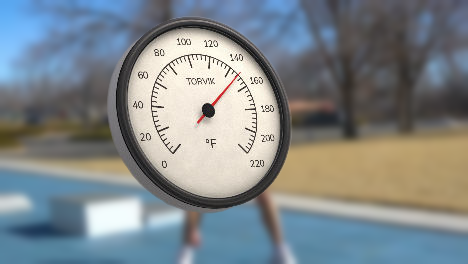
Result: 148 °F
